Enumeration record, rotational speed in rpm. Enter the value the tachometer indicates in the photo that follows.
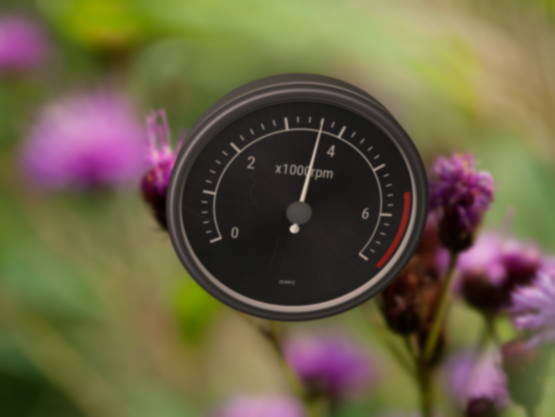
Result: 3600 rpm
